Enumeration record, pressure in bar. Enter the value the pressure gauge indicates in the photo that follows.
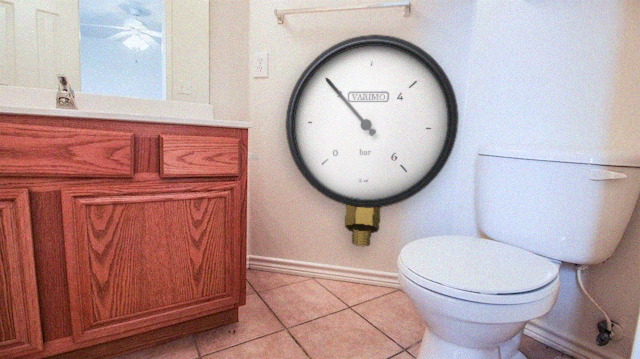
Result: 2 bar
